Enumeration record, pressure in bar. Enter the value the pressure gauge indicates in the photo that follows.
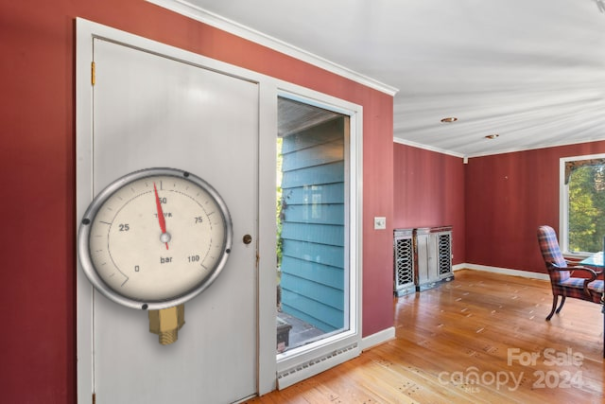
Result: 47.5 bar
